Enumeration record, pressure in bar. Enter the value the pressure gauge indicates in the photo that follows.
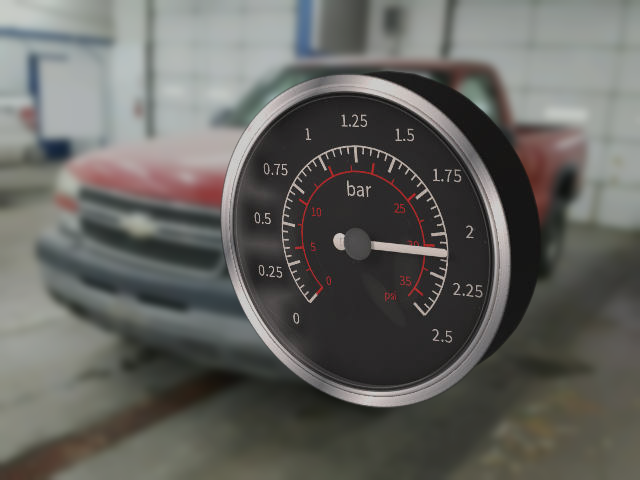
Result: 2.1 bar
